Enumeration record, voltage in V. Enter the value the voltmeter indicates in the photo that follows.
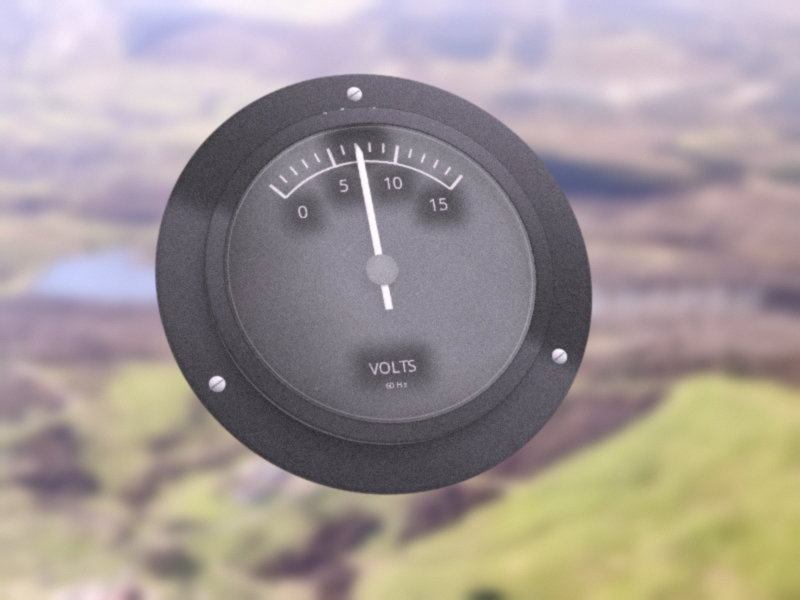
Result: 7 V
